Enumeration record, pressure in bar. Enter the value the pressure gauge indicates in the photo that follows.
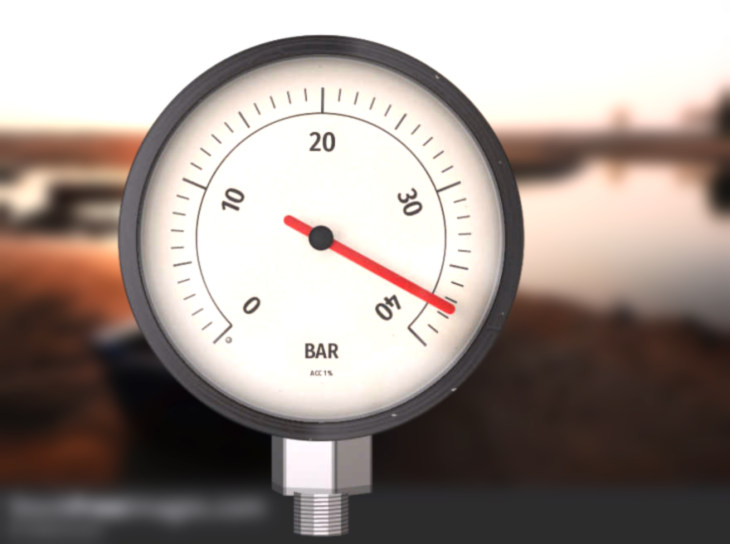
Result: 37.5 bar
